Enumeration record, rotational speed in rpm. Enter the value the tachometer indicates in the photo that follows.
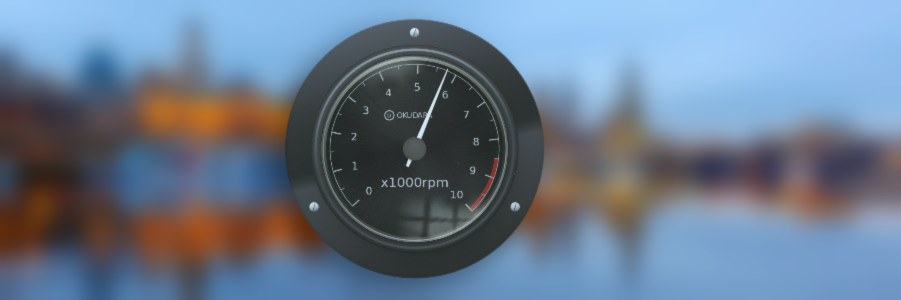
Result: 5750 rpm
